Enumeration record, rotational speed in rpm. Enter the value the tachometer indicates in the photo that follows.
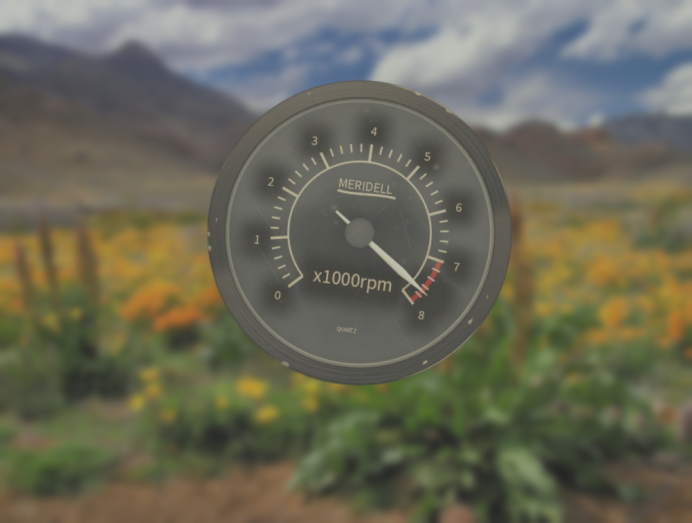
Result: 7700 rpm
